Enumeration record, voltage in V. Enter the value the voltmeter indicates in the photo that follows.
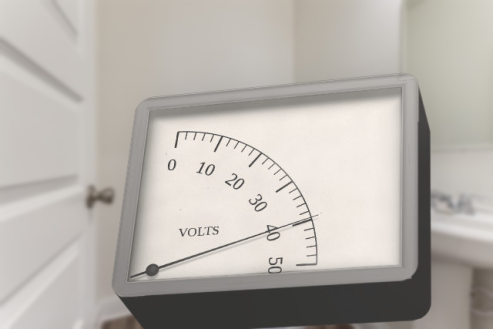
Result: 40 V
